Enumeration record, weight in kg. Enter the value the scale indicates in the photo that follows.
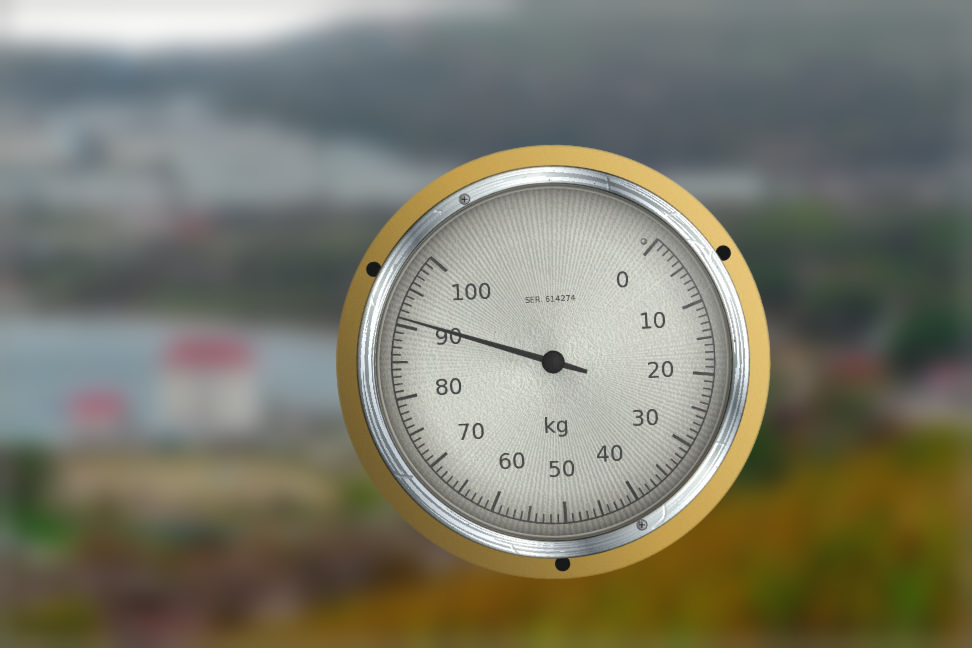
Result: 91 kg
